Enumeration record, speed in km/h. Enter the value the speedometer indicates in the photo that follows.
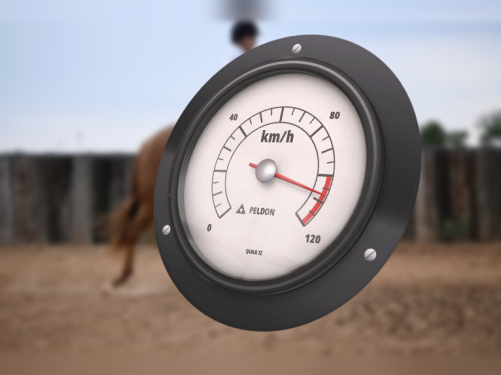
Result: 107.5 km/h
